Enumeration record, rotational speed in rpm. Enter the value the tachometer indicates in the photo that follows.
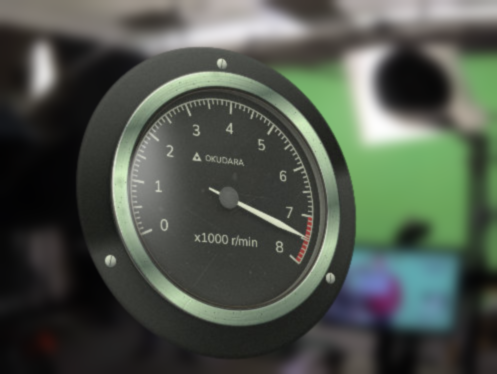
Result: 7500 rpm
